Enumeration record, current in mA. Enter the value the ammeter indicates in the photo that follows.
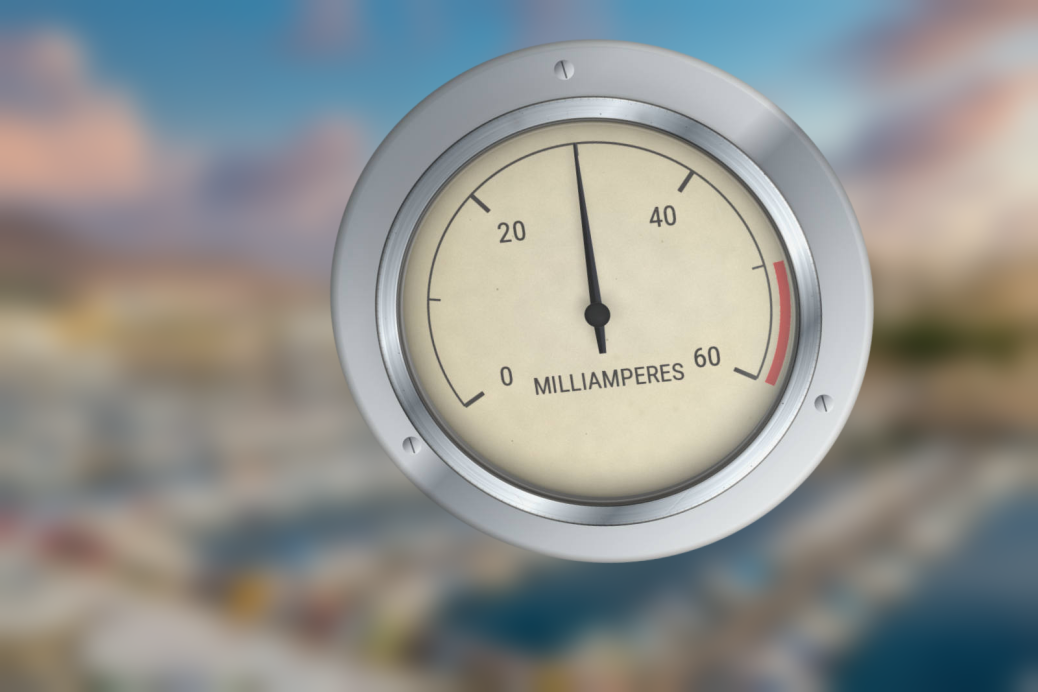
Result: 30 mA
